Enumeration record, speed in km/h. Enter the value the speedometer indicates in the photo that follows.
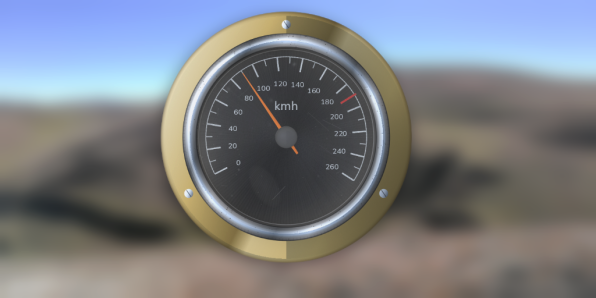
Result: 90 km/h
